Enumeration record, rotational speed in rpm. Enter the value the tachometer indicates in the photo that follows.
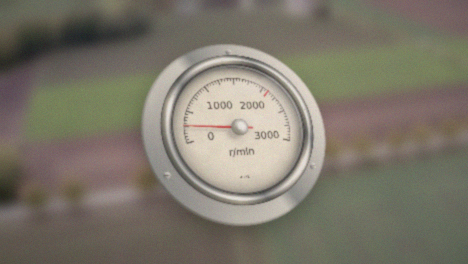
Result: 250 rpm
